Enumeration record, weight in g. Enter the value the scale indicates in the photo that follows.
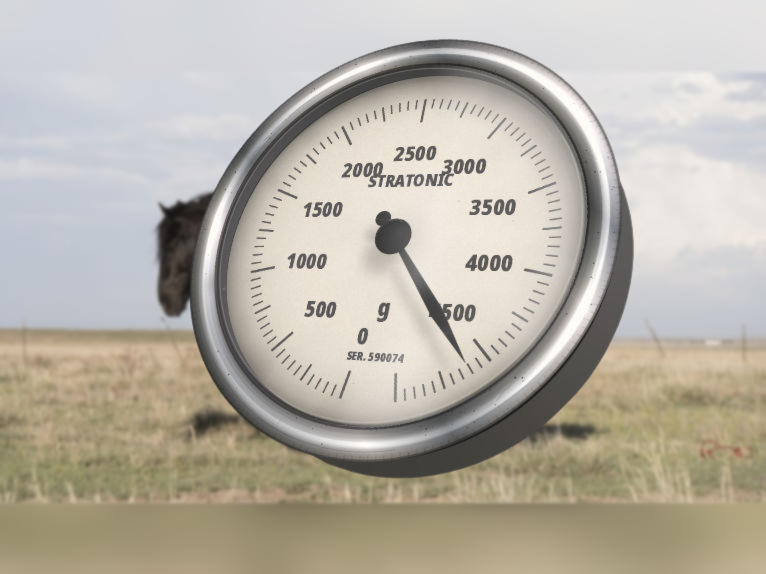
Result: 4600 g
